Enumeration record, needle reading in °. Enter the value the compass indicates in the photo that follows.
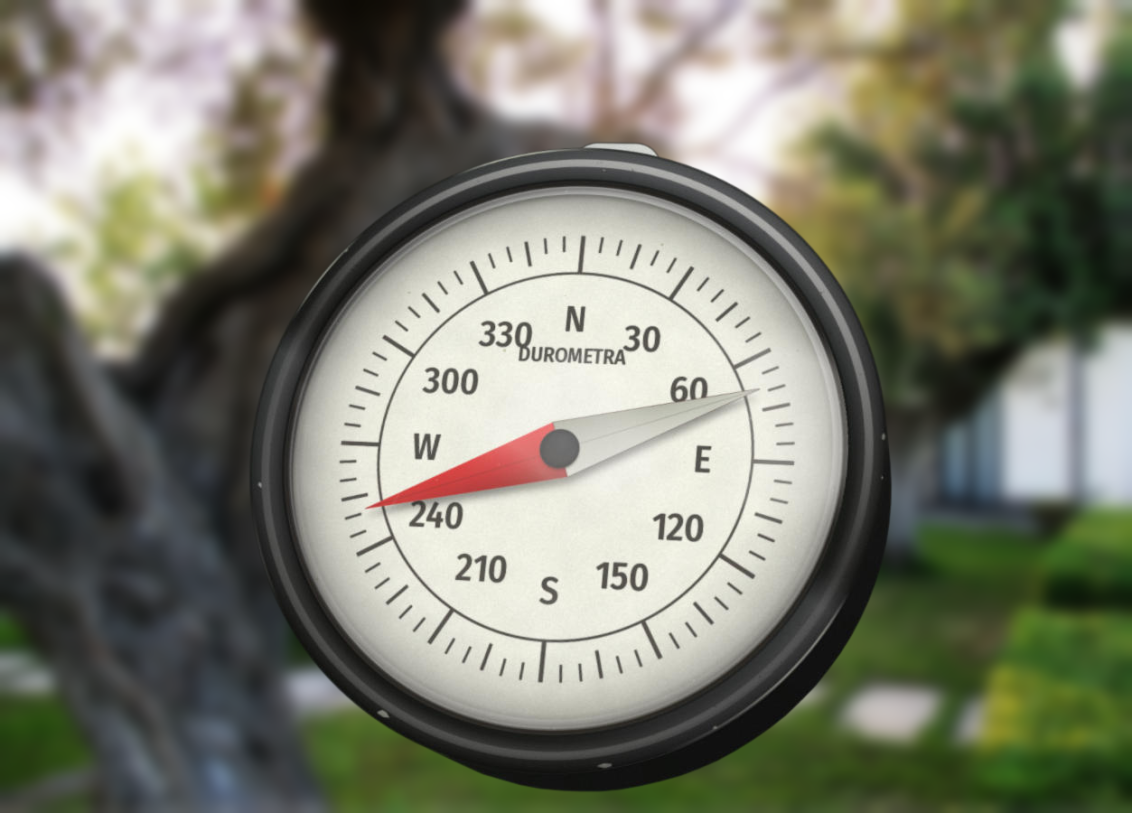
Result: 250 °
